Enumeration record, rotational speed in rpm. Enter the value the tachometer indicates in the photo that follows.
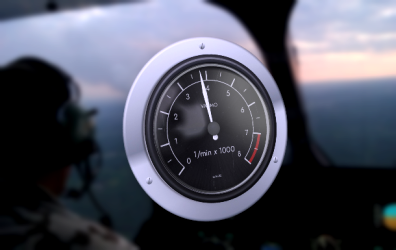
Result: 3750 rpm
